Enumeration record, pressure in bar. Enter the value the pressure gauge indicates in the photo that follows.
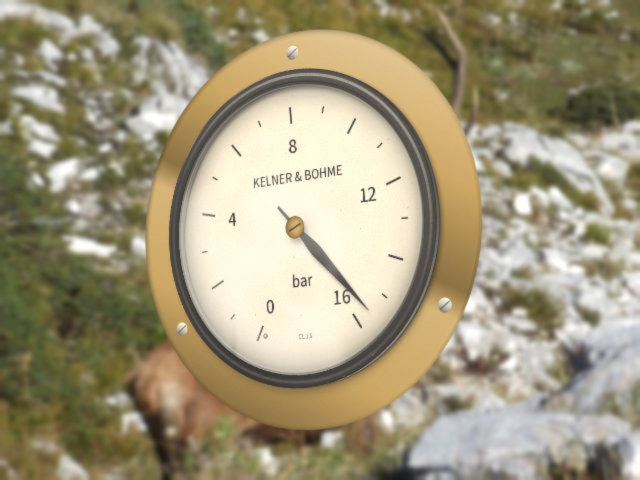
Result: 15.5 bar
